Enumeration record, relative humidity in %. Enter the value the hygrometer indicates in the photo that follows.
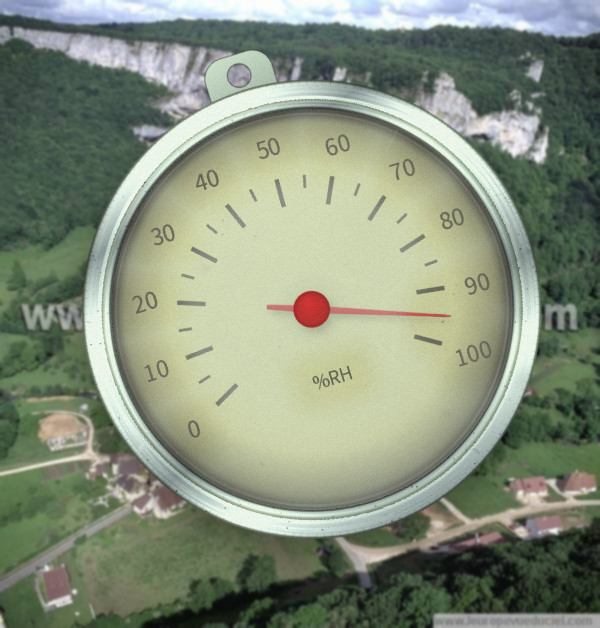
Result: 95 %
